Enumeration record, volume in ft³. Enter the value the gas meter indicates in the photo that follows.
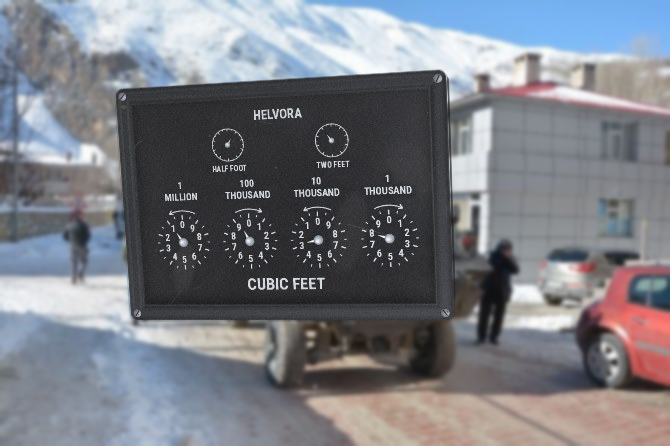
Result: 92800 ft³
